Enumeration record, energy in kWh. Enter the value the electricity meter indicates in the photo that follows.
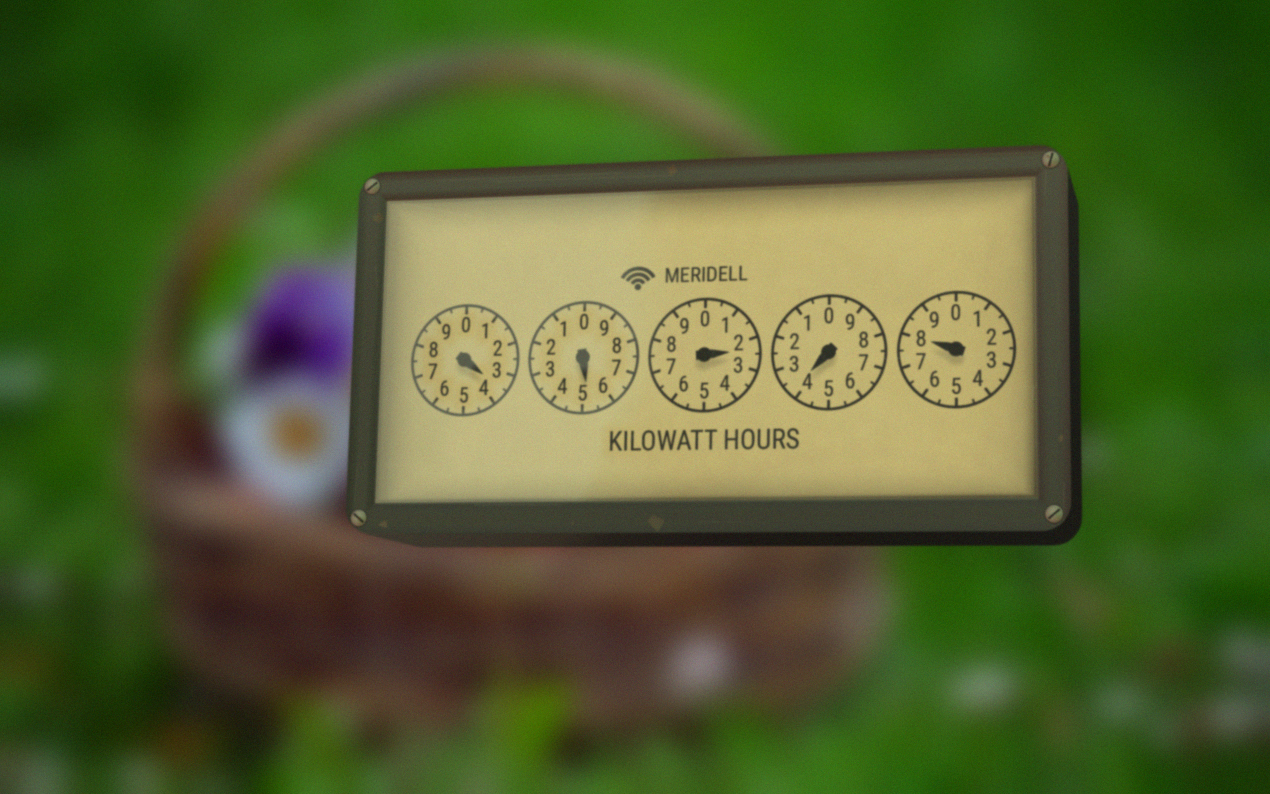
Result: 35238 kWh
